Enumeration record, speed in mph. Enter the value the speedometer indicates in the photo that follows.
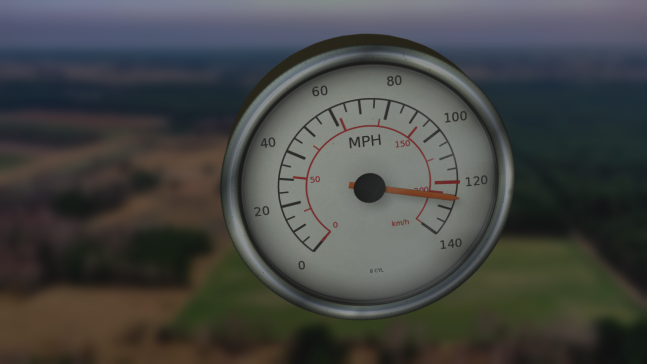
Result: 125 mph
